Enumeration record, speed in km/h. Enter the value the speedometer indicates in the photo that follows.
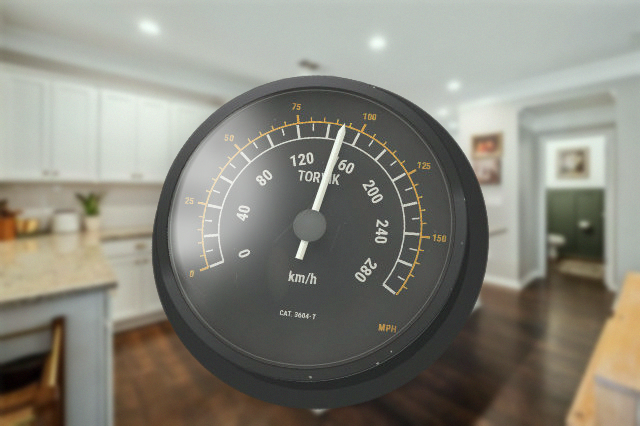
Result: 150 km/h
